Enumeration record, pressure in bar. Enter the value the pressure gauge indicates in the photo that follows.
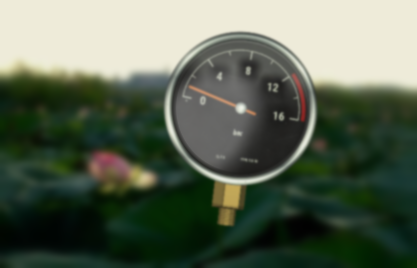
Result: 1 bar
